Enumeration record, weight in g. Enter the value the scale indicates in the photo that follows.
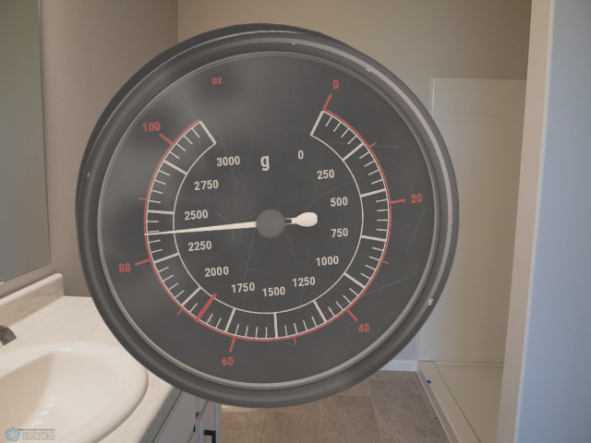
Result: 2400 g
